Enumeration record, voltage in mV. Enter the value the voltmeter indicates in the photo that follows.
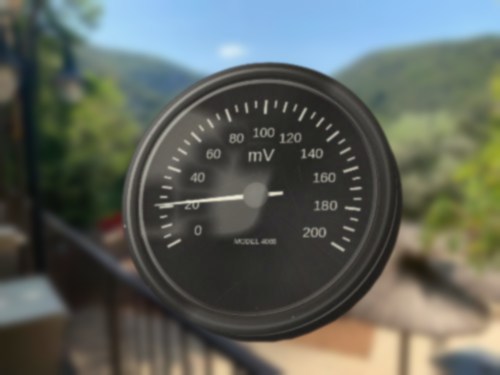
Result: 20 mV
